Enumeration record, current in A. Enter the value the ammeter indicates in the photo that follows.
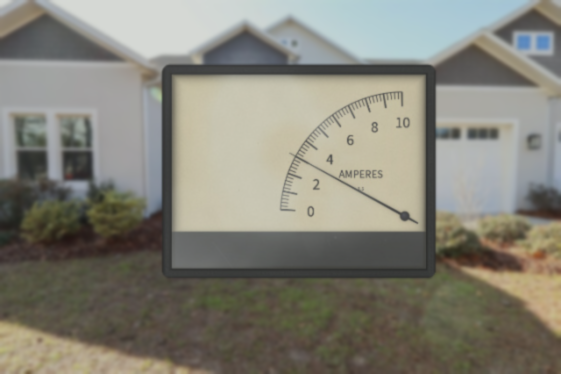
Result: 3 A
